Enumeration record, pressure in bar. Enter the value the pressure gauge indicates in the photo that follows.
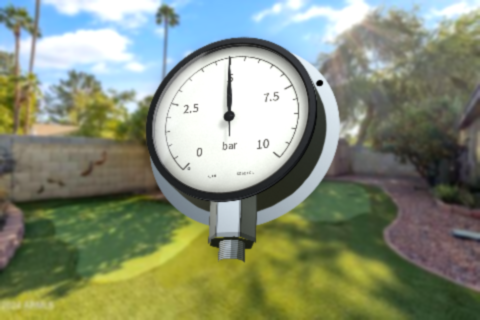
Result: 5 bar
